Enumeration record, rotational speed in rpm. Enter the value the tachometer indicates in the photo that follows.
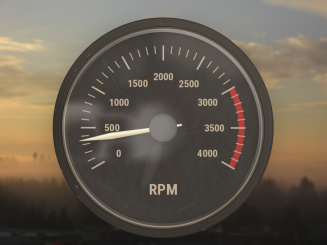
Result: 350 rpm
